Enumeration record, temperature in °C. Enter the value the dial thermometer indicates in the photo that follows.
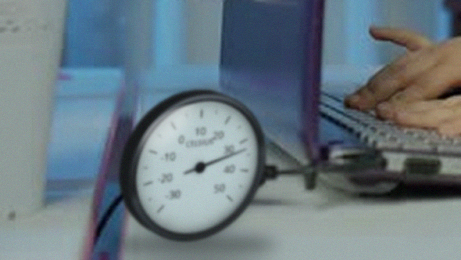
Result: 32.5 °C
